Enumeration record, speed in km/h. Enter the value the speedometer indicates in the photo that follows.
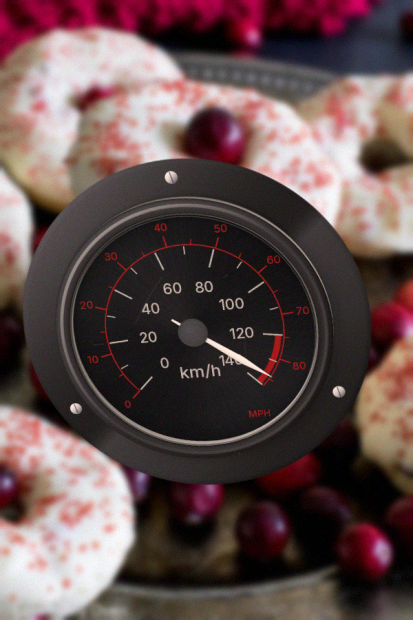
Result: 135 km/h
